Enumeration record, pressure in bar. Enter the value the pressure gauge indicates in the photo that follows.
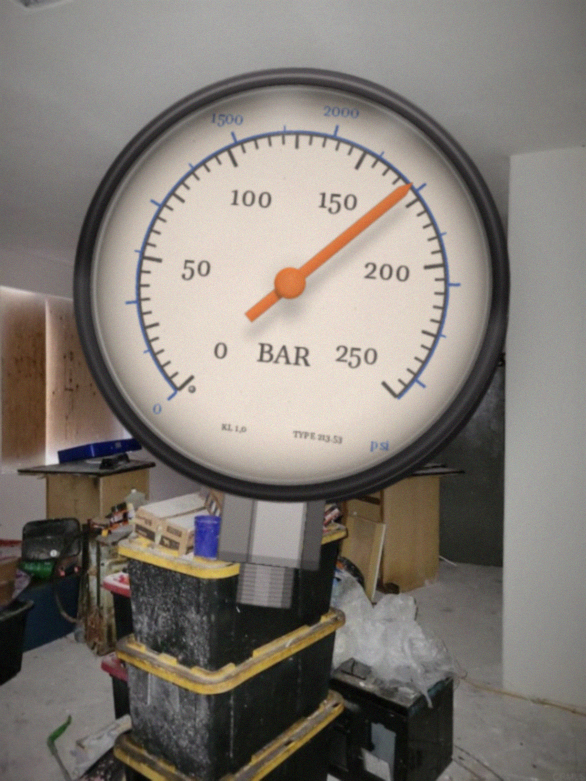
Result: 170 bar
